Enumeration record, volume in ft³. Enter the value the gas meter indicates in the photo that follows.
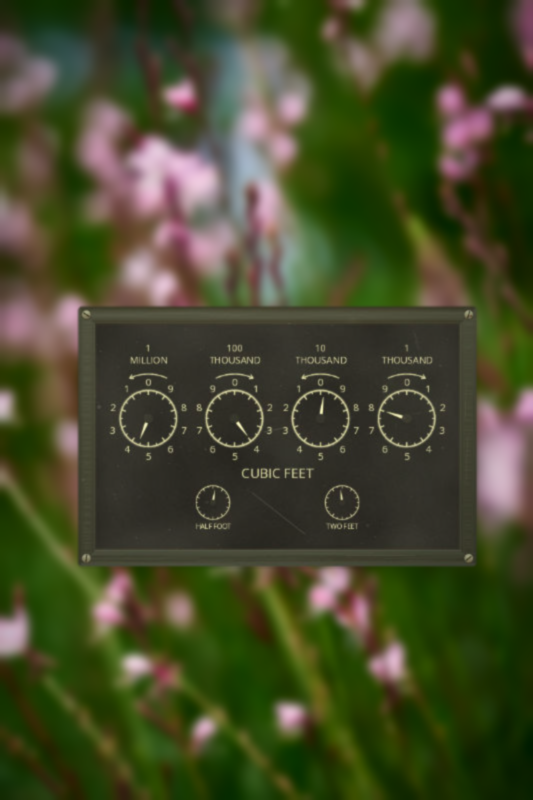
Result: 439800 ft³
